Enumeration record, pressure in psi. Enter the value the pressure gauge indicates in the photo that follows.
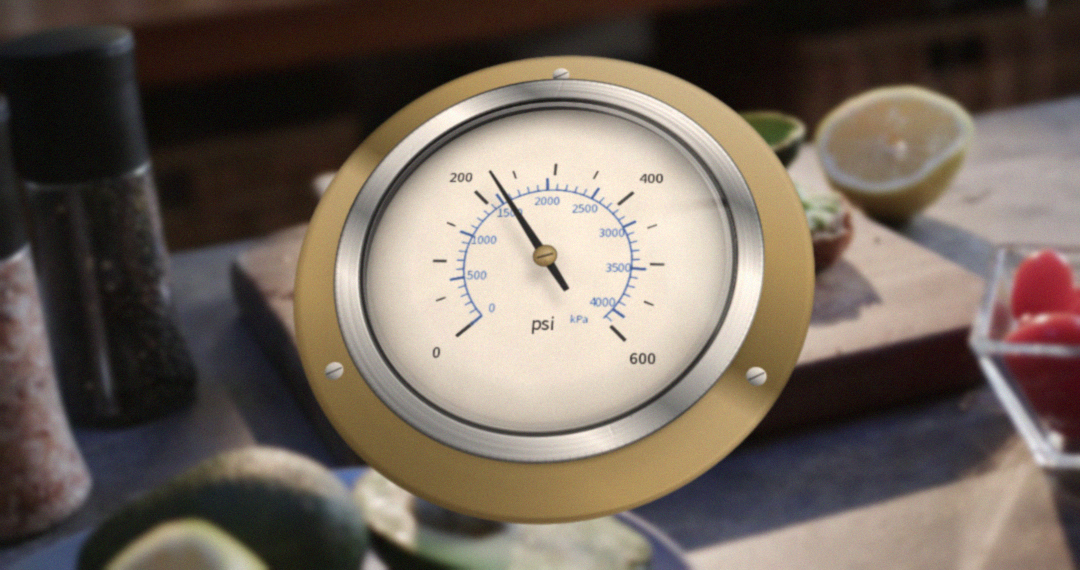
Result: 225 psi
